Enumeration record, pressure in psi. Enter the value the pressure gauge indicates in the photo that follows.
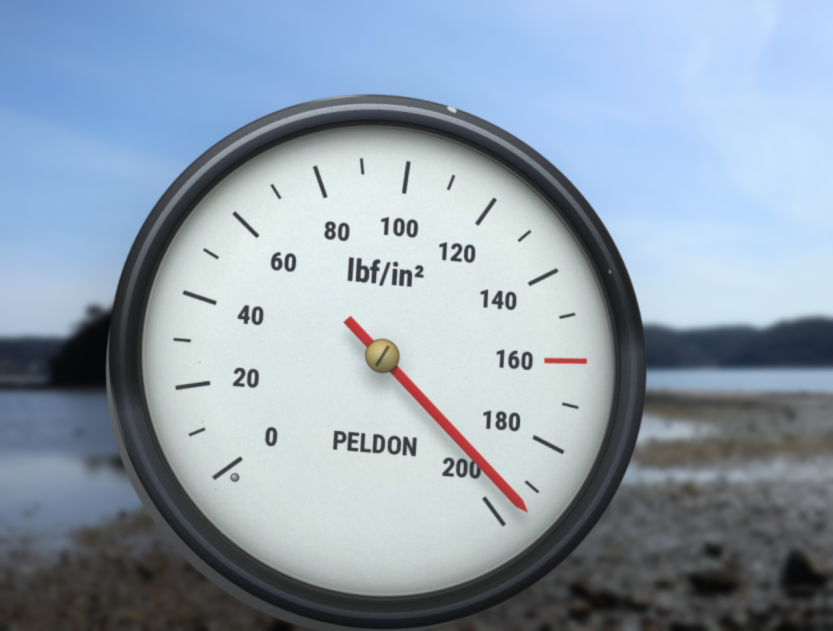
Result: 195 psi
